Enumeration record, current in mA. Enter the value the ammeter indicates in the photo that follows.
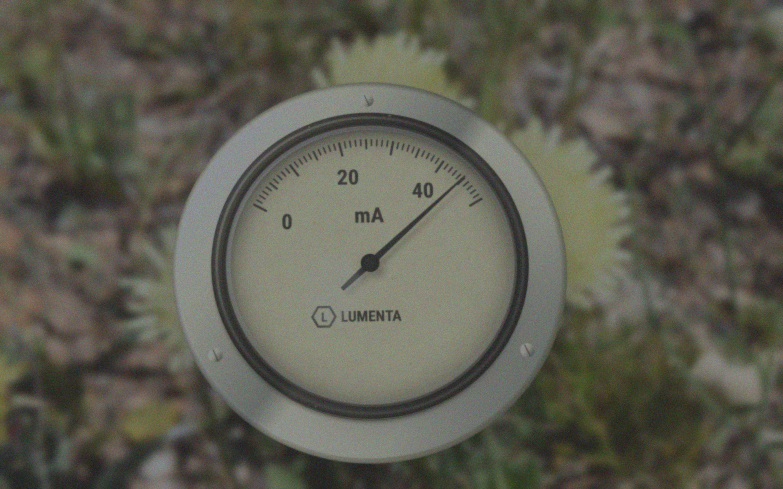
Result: 45 mA
